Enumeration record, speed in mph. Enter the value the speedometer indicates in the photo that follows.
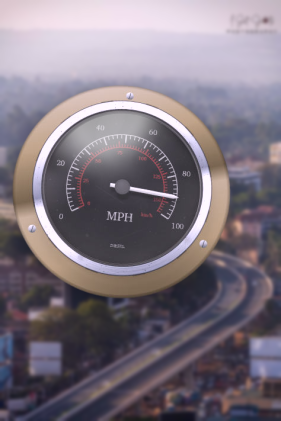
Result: 90 mph
